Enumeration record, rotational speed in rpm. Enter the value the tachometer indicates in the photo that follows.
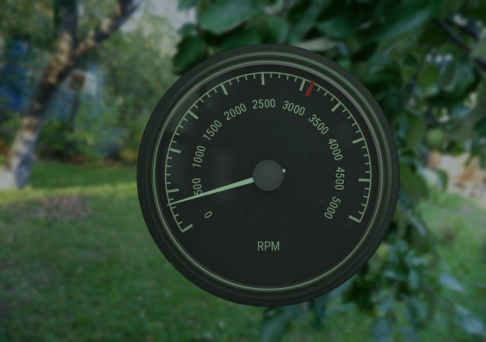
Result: 350 rpm
